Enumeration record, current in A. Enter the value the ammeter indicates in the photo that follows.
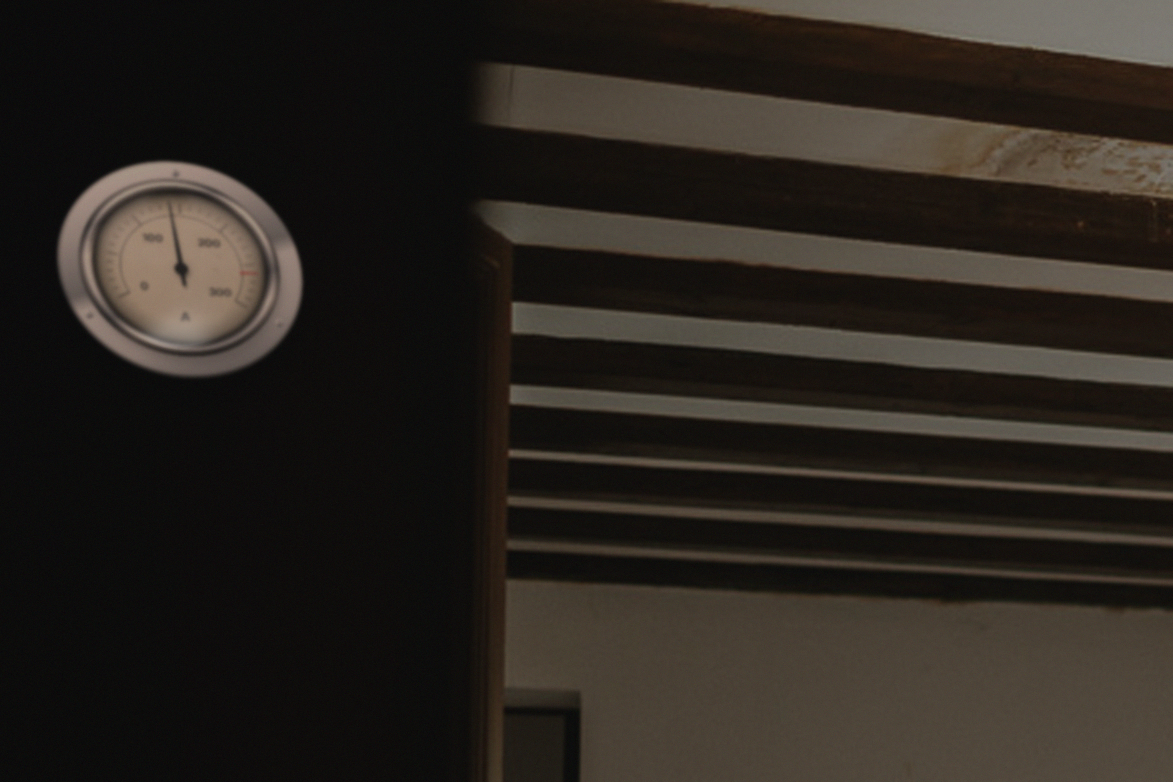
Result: 140 A
